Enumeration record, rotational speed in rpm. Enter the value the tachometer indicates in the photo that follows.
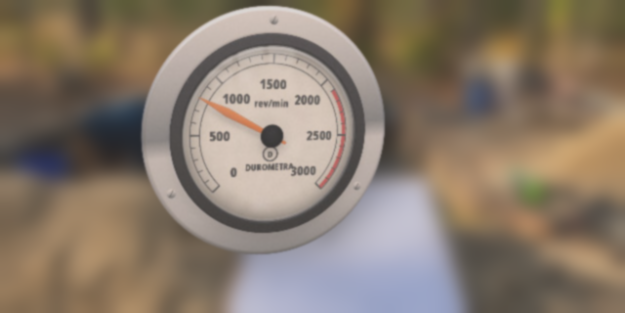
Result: 800 rpm
